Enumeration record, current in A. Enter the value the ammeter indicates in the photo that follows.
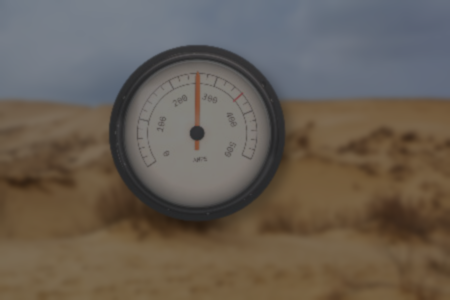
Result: 260 A
